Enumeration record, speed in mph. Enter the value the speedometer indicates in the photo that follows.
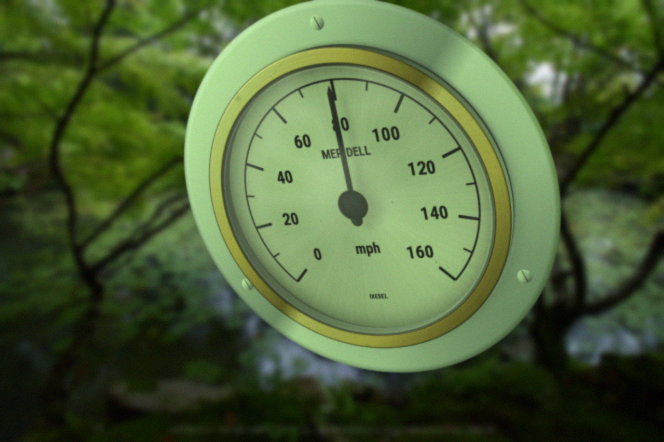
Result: 80 mph
